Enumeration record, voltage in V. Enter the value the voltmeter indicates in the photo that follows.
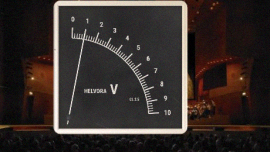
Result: 1 V
